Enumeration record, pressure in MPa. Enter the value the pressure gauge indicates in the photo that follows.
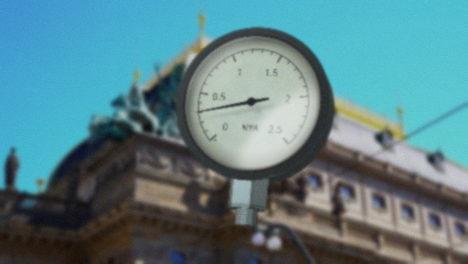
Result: 0.3 MPa
